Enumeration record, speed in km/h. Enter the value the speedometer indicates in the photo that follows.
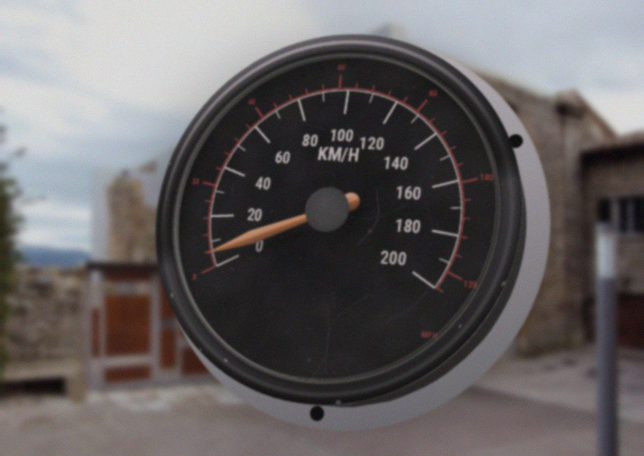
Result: 5 km/h
